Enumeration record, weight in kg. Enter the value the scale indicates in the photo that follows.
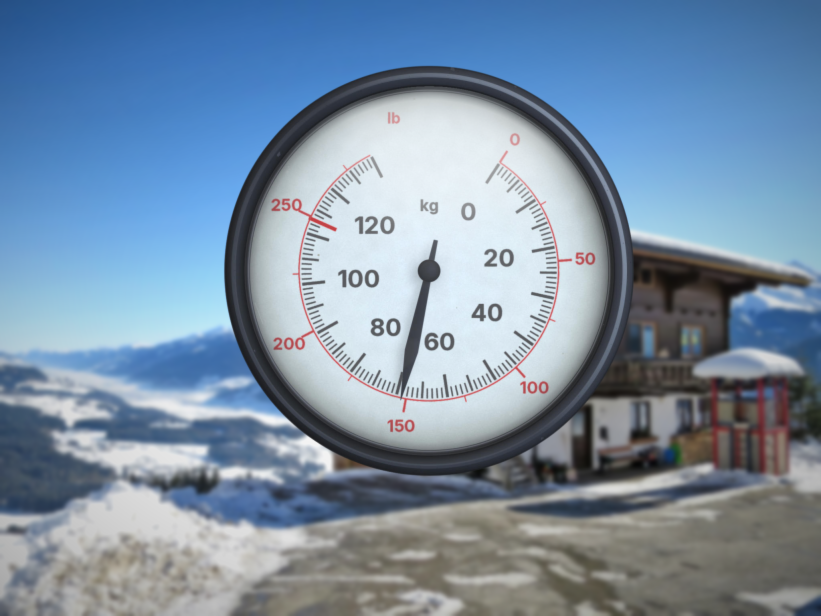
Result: 69 kg
